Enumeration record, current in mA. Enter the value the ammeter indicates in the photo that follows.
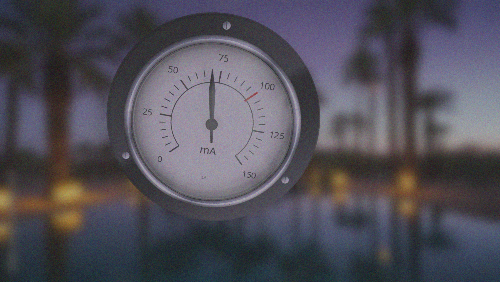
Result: 70 mA
